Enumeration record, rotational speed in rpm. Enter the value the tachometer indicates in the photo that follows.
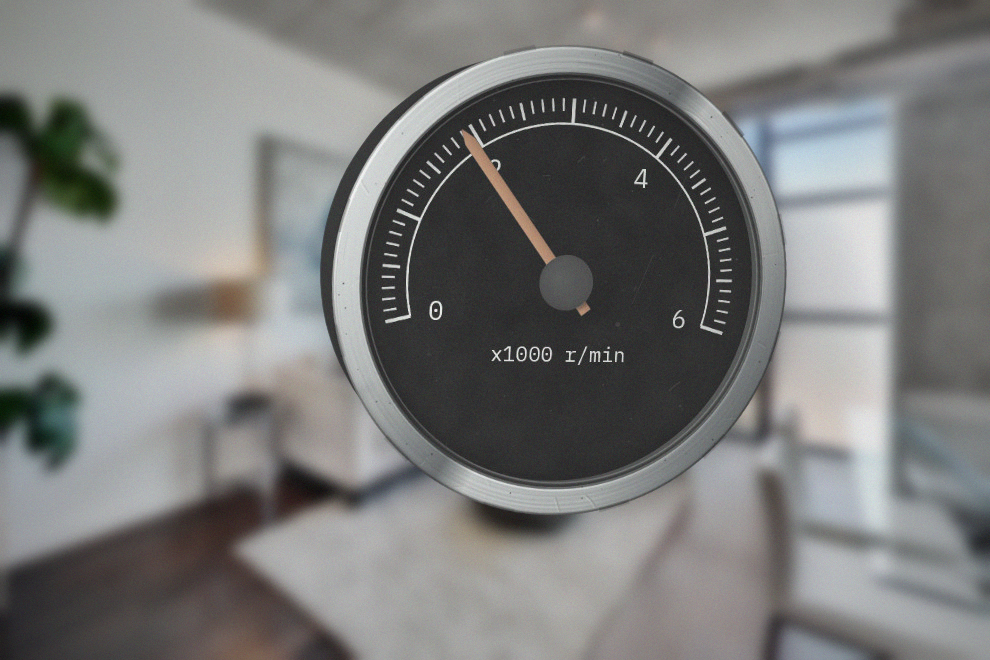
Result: 1900 rpm
